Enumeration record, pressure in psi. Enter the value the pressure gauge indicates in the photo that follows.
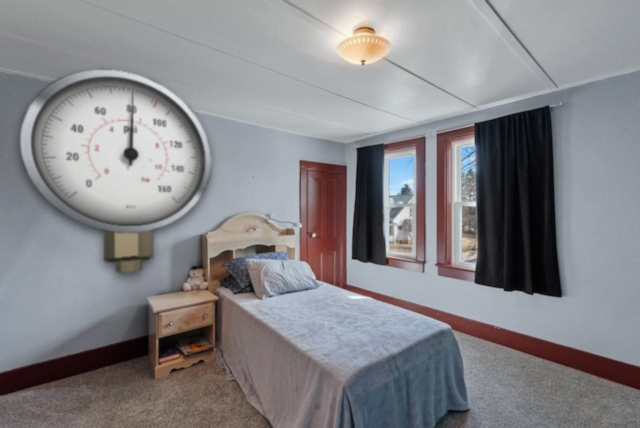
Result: 80 psi
